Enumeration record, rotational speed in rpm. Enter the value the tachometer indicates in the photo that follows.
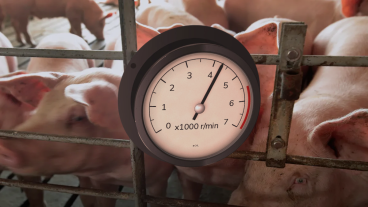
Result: 4250 rpm
